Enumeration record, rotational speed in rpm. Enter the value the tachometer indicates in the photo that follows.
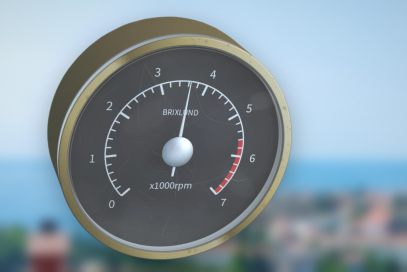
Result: 3600 rpm
